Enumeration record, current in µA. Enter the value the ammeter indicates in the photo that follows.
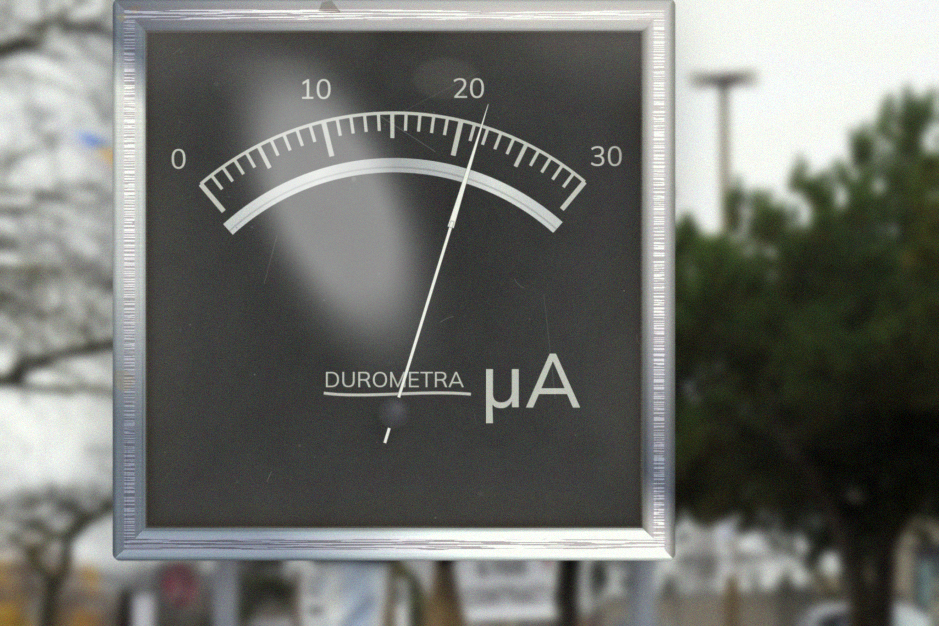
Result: 21.5 µA
